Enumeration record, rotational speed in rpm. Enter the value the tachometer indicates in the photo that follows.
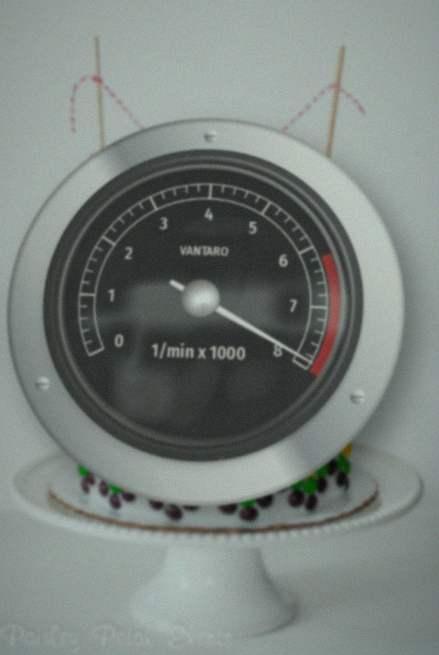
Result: 7900 rpm
